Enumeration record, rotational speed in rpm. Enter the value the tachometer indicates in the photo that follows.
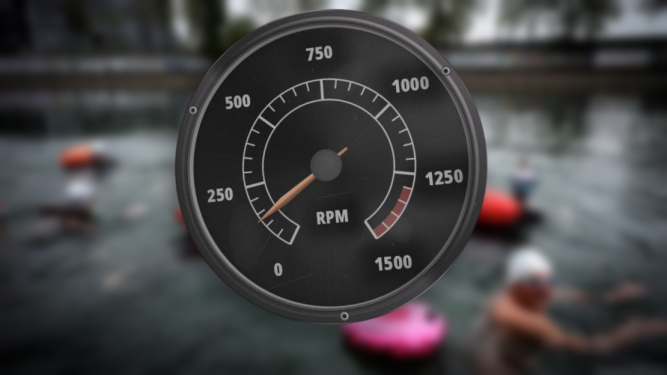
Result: 125 rpm
